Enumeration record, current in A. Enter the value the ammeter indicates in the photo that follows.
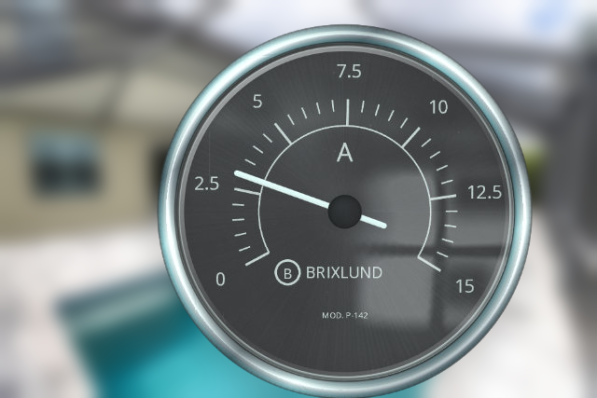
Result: 3 A
